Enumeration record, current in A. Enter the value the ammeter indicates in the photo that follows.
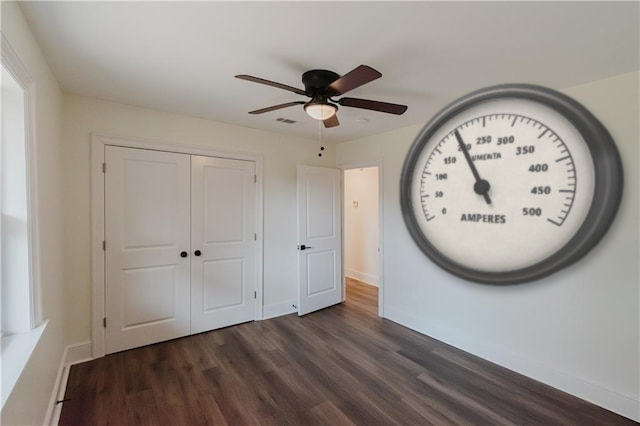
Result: 200 A
